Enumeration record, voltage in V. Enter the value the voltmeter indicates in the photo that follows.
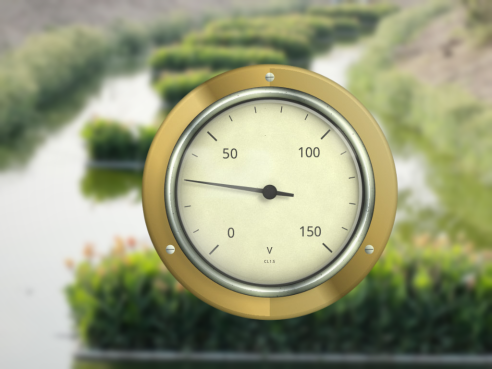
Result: 30 V
